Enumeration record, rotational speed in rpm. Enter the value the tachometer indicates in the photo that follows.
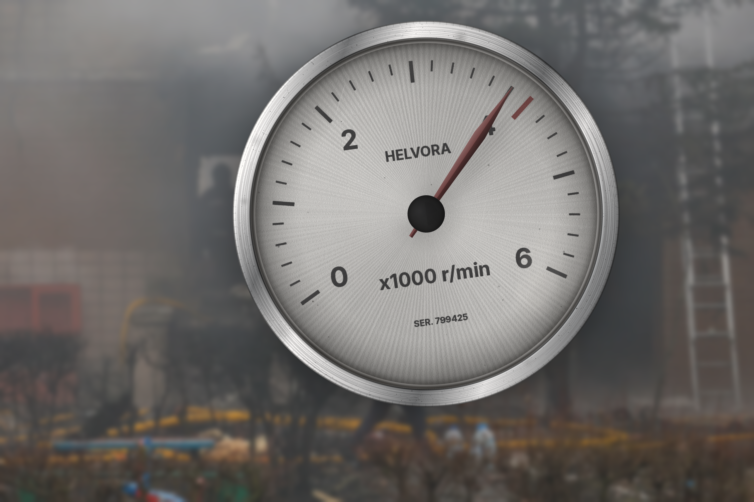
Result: 4000 rpm
